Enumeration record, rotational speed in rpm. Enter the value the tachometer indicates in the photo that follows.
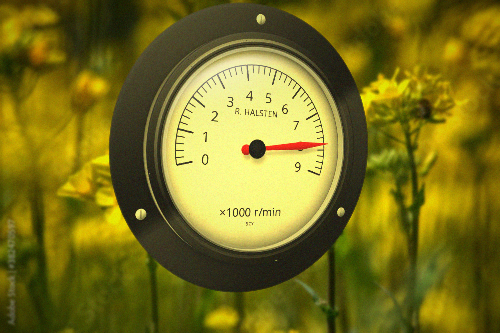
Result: 8000 rpm
